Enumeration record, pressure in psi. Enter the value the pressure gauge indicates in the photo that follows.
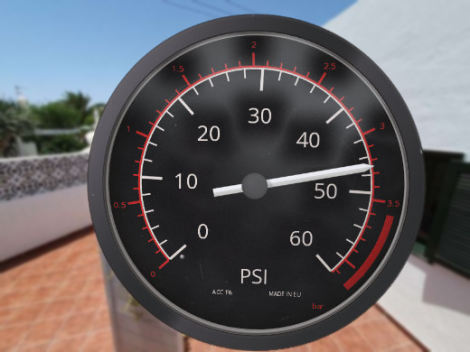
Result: 47 psi
